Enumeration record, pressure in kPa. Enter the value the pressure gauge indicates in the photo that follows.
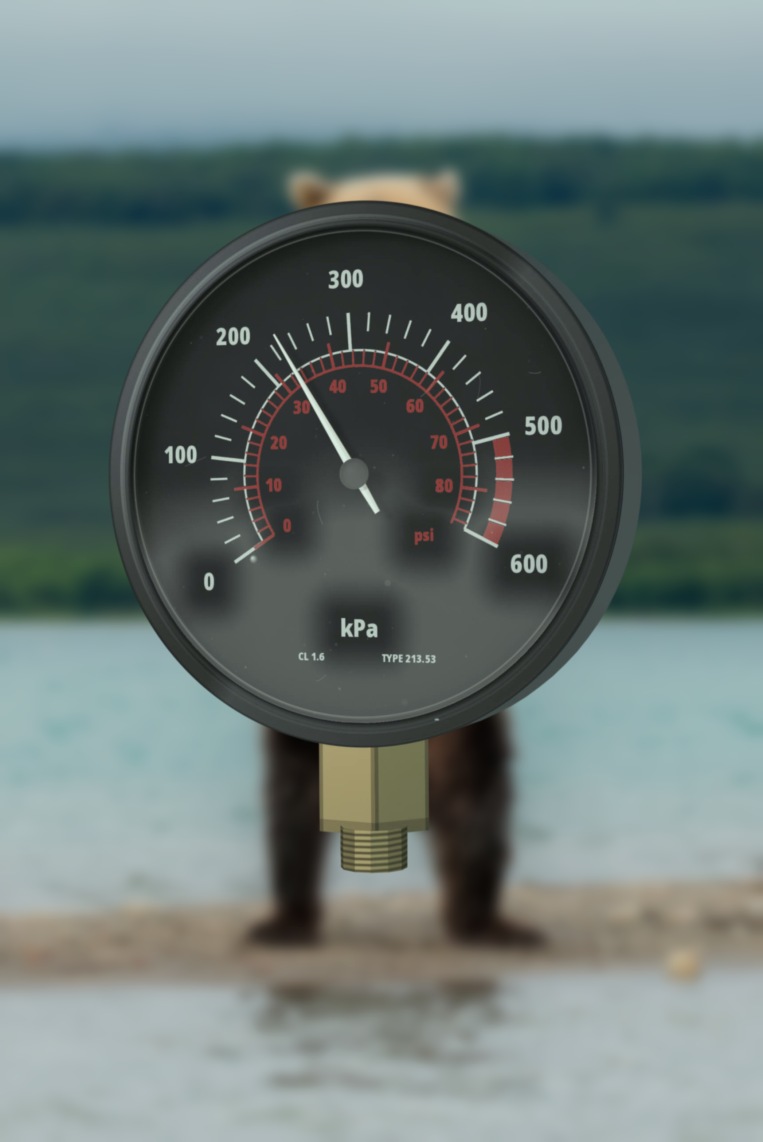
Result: 230 kPa
